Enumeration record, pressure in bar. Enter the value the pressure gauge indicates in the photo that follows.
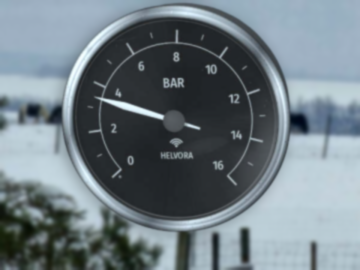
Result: 3.5 bar
